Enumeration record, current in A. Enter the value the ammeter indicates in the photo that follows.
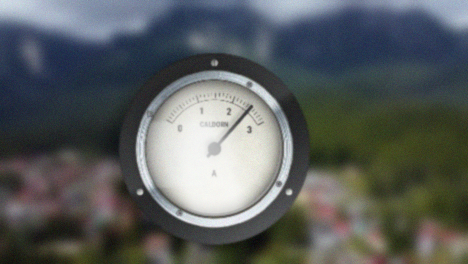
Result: 2.5 A
